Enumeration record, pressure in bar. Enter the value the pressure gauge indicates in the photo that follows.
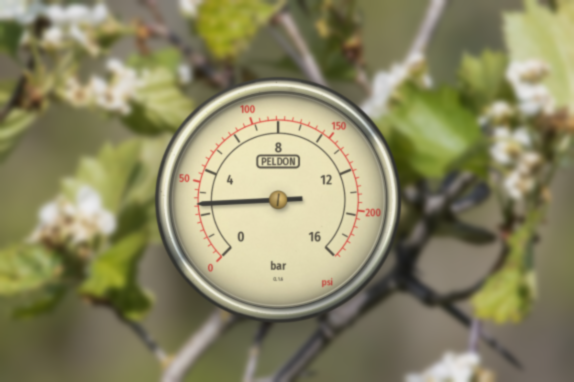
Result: 2.5 bar
